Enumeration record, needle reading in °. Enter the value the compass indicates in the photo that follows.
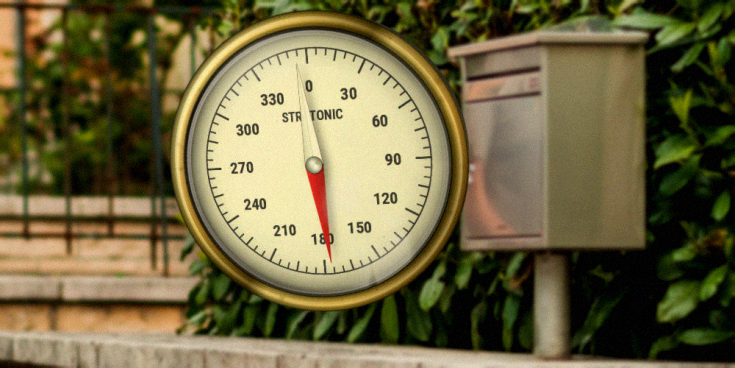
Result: 175 °
